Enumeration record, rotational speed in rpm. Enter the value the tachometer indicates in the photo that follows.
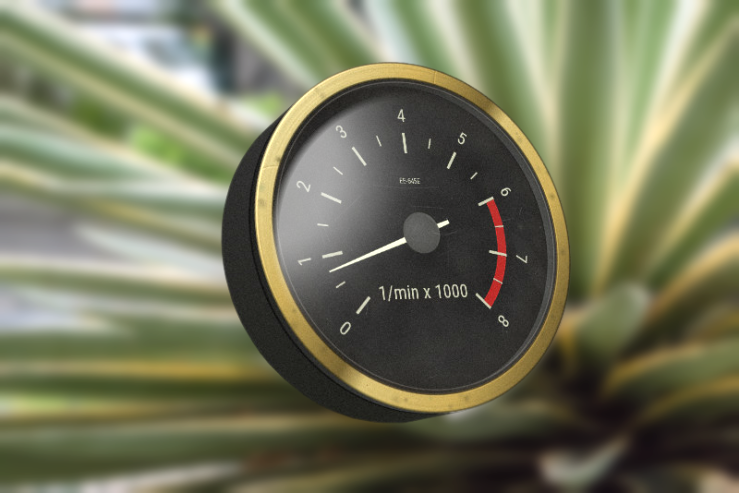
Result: 750 rpm
